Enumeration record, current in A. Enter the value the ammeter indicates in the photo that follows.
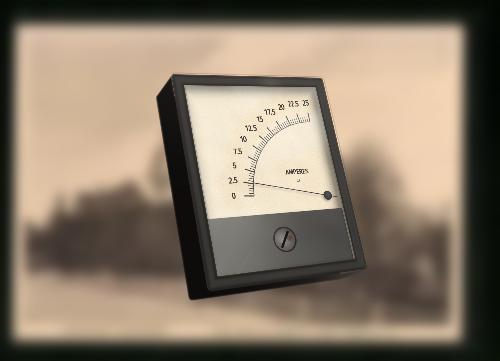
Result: 2.5 A
